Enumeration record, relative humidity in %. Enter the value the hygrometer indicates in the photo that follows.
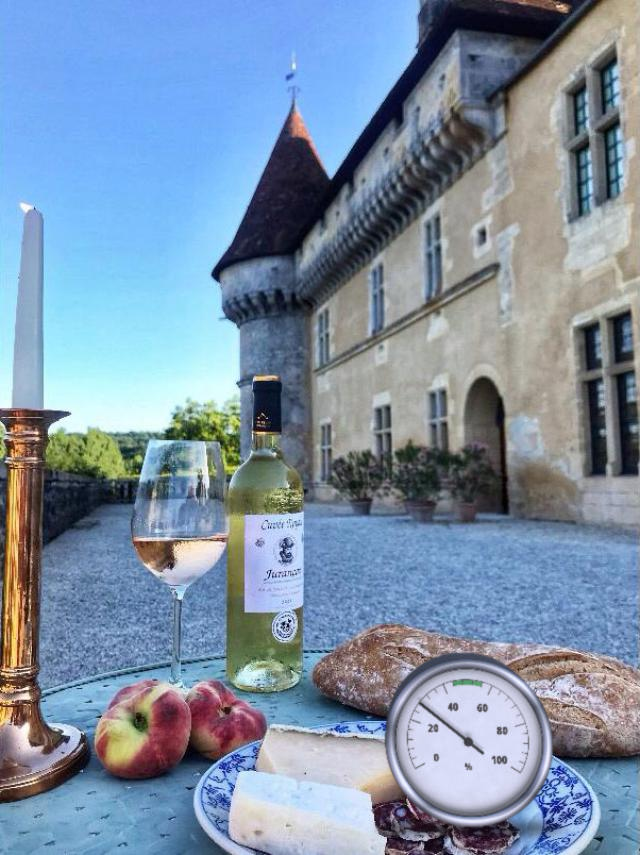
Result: 28 %
